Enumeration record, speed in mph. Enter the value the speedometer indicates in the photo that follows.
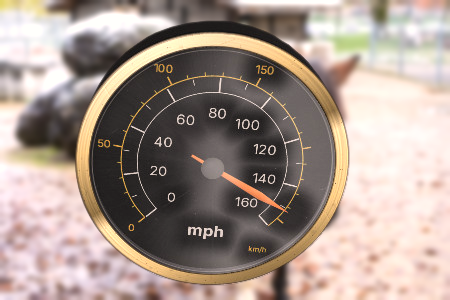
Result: 150 mph
